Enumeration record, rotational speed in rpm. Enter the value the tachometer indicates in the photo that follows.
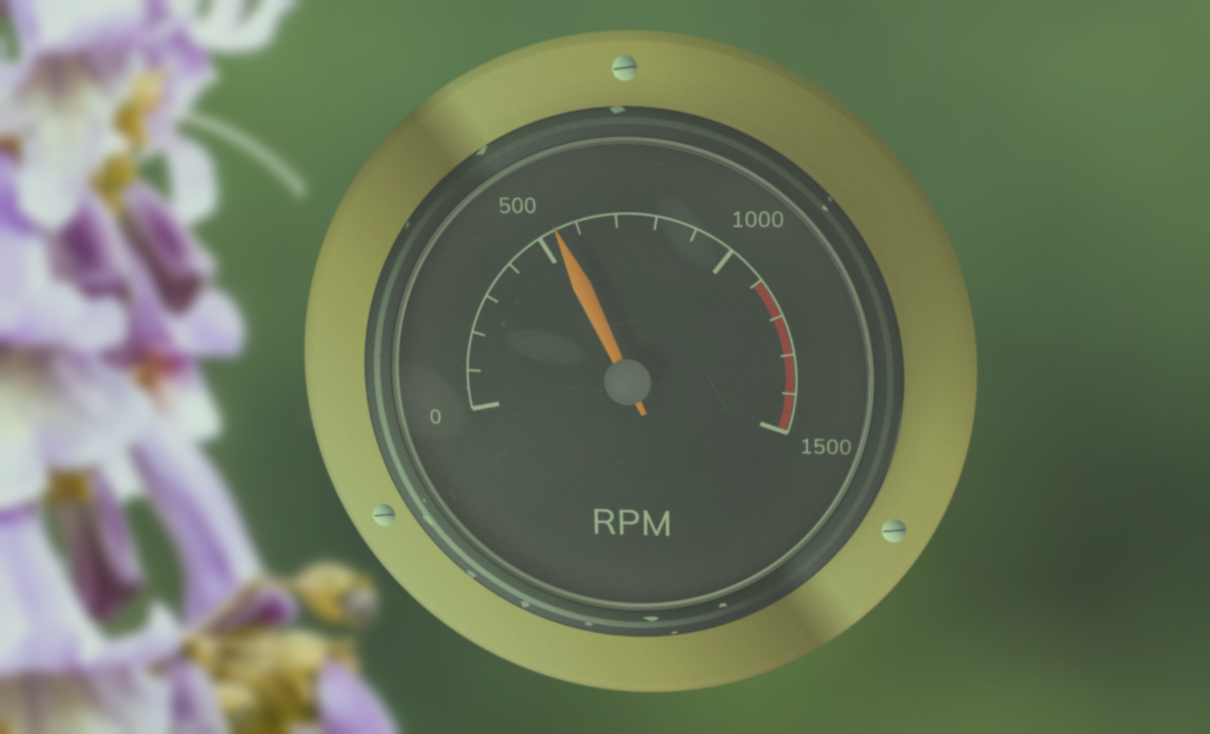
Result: 550 rpm
